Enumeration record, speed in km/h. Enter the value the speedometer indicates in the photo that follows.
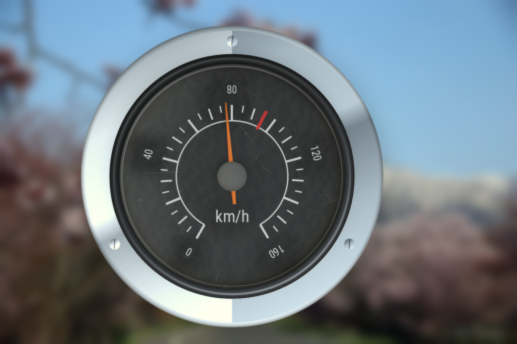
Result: 77.5 km/h
